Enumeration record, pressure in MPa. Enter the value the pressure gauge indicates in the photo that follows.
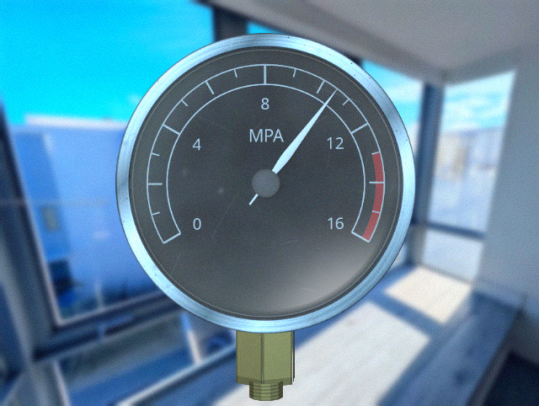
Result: 10.5 MPa
